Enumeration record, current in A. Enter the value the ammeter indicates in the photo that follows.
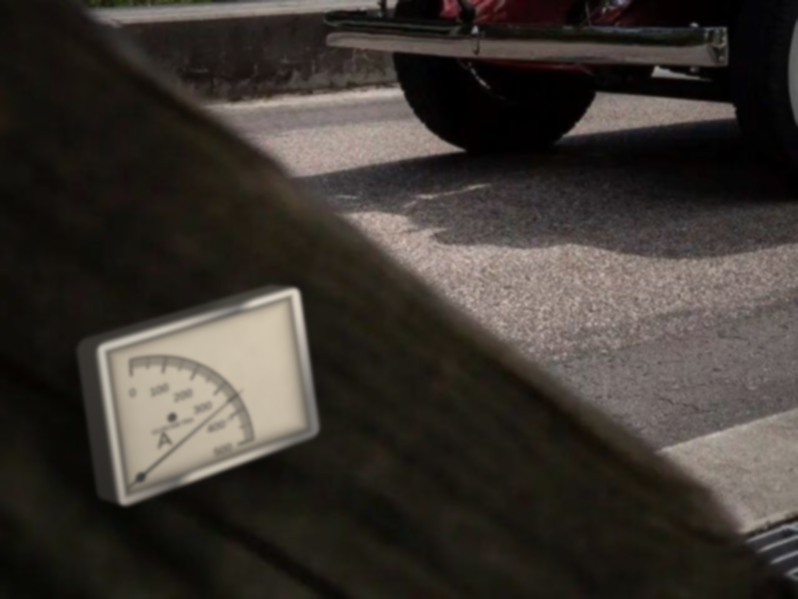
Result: 350 A
